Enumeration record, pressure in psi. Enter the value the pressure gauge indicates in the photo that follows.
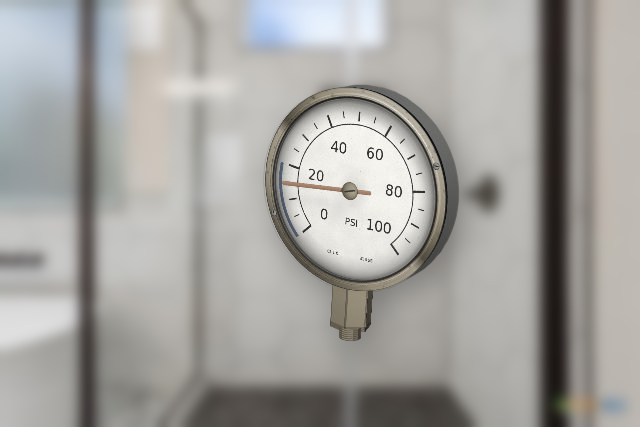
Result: 15 psi
